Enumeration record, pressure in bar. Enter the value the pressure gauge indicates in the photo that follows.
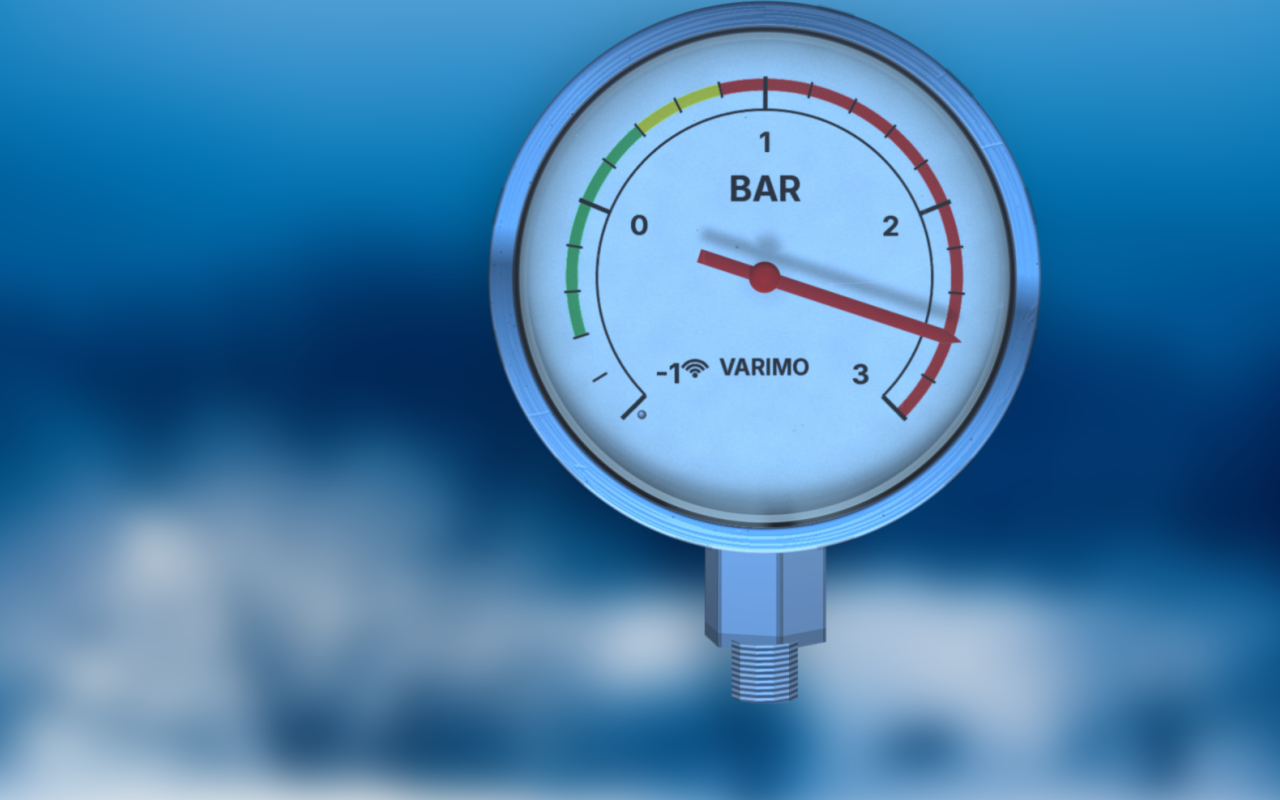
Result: 2.6 bar
